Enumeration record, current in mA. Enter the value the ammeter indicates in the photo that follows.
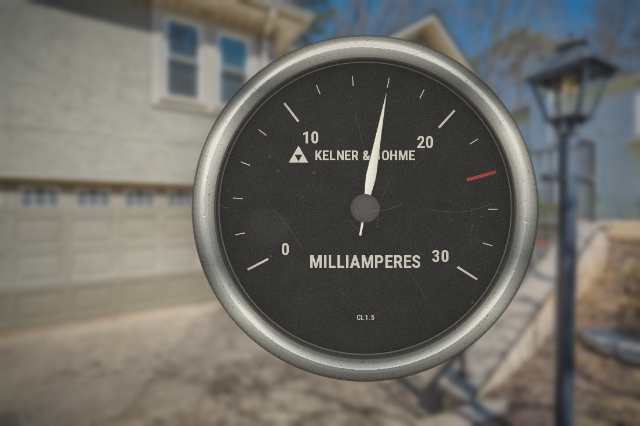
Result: 16 mA
